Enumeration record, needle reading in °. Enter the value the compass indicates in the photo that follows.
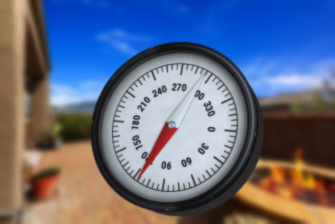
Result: 115 °
